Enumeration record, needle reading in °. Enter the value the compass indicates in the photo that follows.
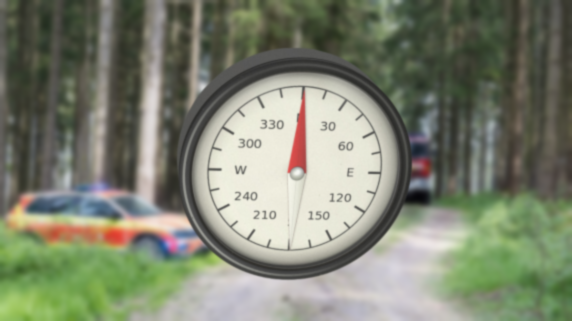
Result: 0 °
